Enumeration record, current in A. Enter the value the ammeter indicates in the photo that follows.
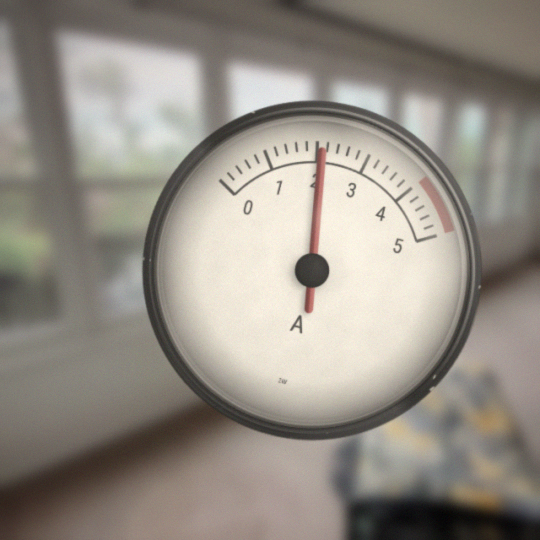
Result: 2.1 A
